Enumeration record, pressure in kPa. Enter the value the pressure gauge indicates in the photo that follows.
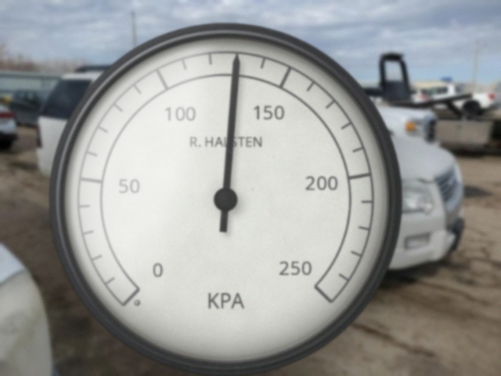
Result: 130 kPa
